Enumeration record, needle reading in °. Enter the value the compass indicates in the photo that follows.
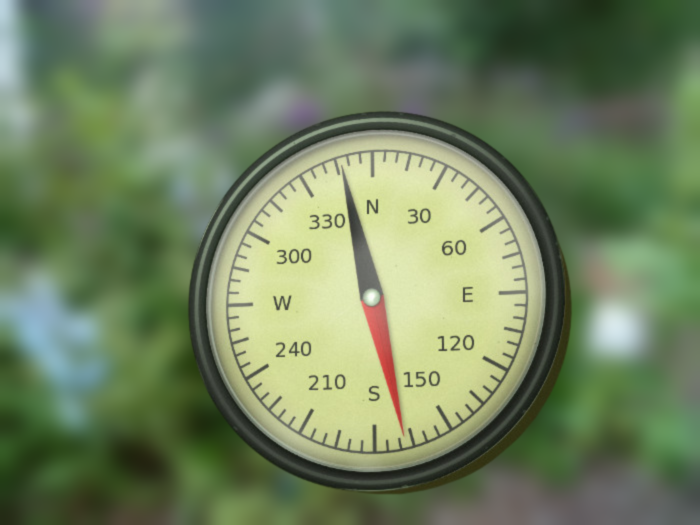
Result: 167.5 °
